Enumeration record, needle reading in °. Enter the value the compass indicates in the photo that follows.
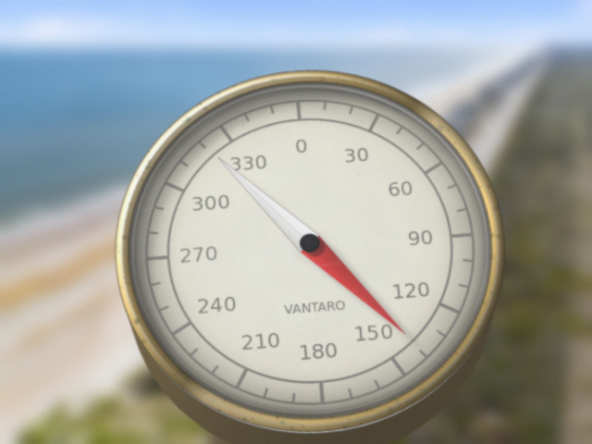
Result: 140 °
